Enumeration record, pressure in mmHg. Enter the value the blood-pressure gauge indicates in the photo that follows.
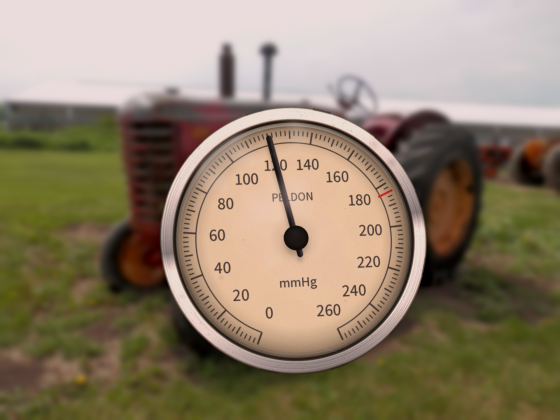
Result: 120 mmHg
